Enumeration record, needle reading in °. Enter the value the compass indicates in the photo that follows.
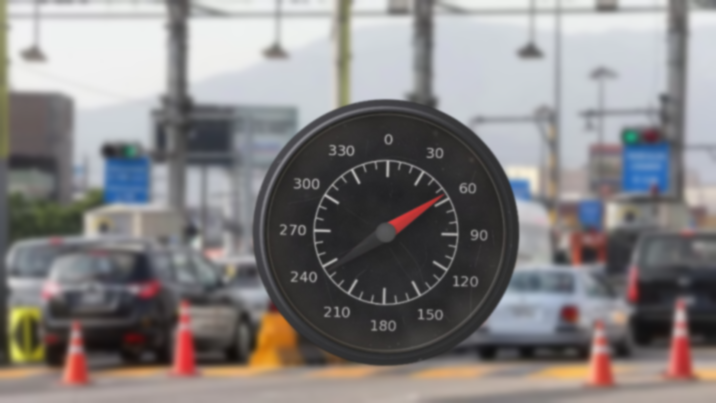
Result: 55 °
